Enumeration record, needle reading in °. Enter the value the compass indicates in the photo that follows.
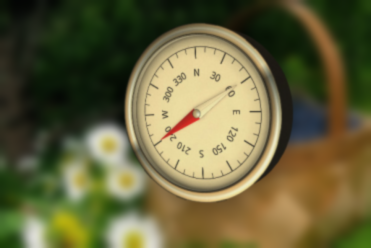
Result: 240 °
